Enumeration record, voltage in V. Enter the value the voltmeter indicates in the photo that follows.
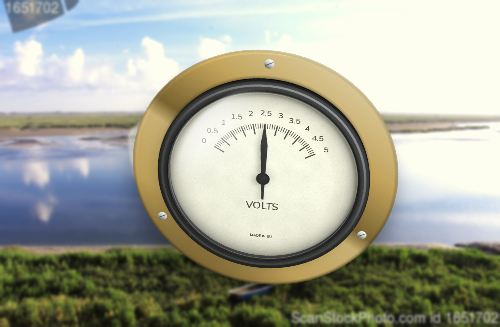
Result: 2.5 V
